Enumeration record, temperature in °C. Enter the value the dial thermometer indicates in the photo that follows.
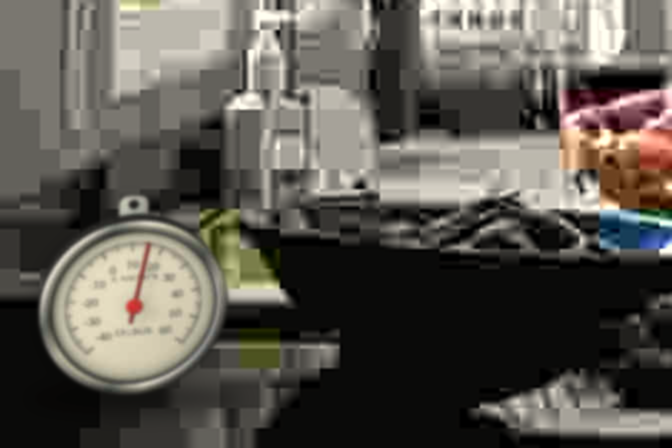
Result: 15 °C
